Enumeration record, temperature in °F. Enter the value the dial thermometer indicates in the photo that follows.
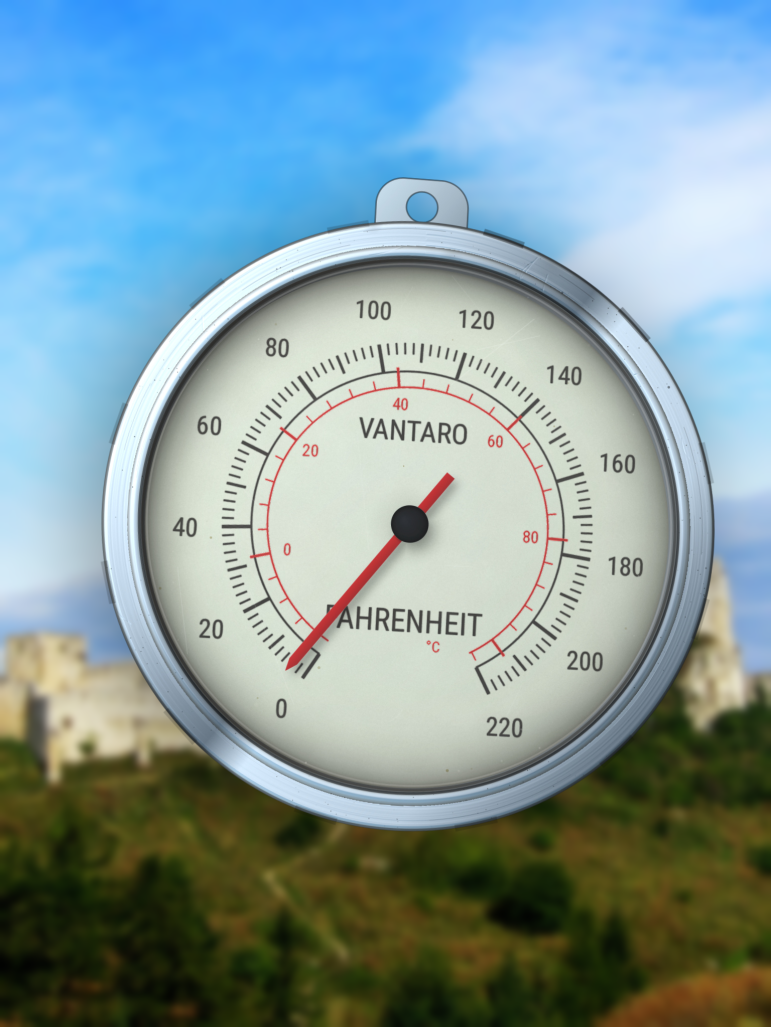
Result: 4 °F
